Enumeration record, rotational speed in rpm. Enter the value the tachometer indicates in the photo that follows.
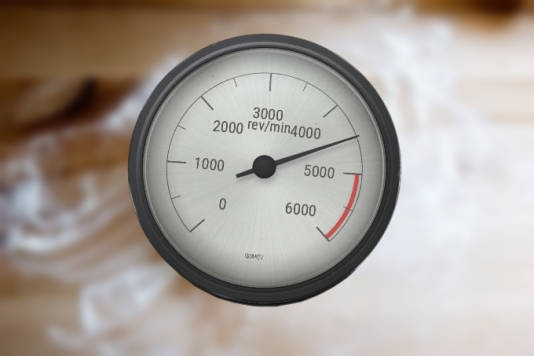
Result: 4500 rpm
